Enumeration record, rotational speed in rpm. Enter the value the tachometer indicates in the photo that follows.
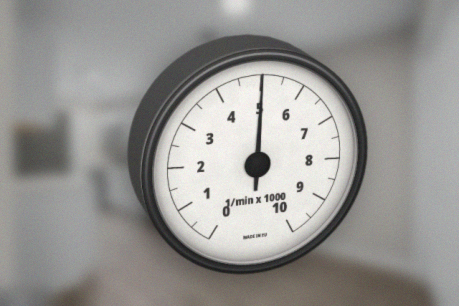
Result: 5000 rpm
